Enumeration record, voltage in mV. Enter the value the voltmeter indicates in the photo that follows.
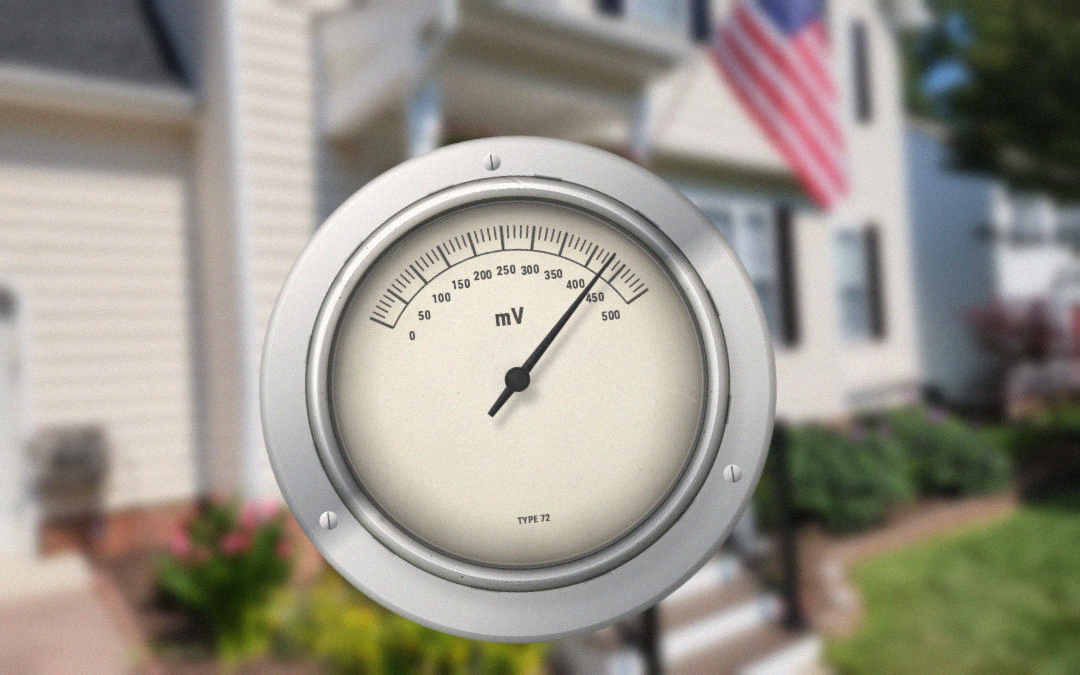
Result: 430 mV
